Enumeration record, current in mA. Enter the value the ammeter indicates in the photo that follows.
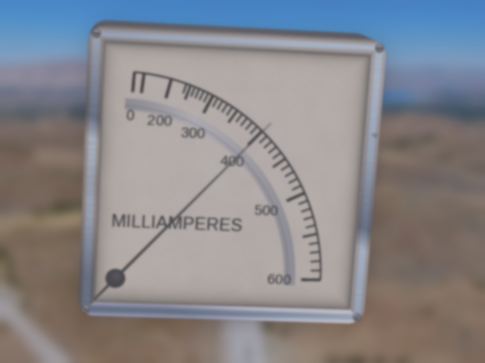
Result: 400 mA
